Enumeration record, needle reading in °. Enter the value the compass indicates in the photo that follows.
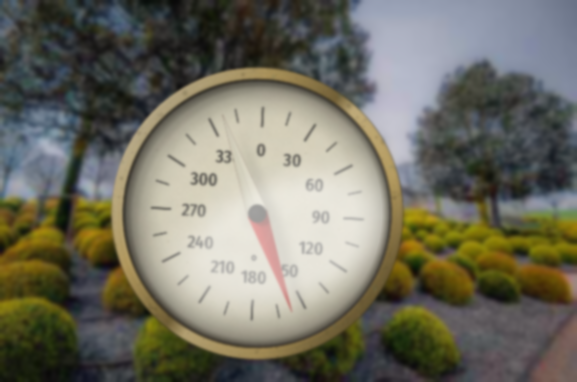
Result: 157.5 °
